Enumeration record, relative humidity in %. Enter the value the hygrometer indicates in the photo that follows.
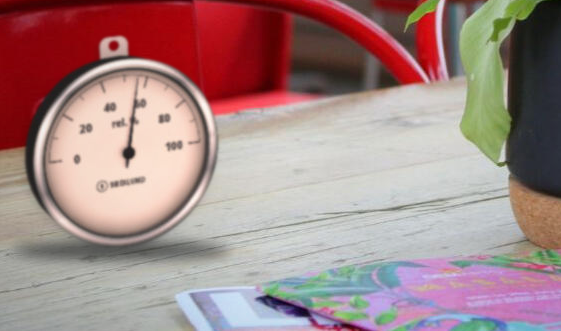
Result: 55 %
